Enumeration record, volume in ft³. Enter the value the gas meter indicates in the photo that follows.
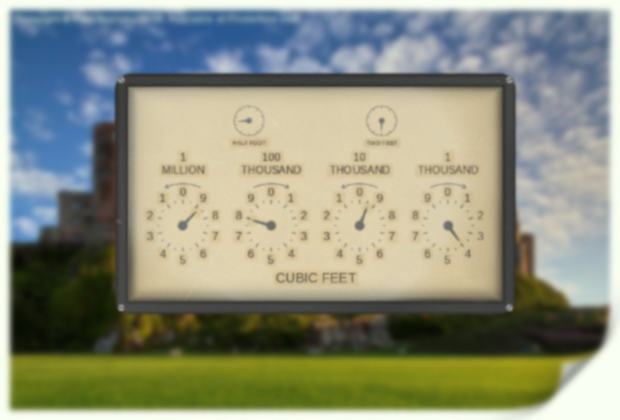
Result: 879400 ft³
